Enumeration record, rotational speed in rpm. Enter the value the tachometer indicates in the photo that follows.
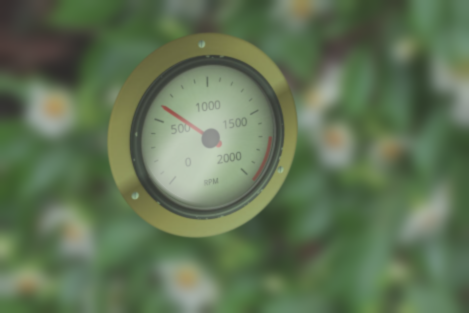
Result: 600 rpm
